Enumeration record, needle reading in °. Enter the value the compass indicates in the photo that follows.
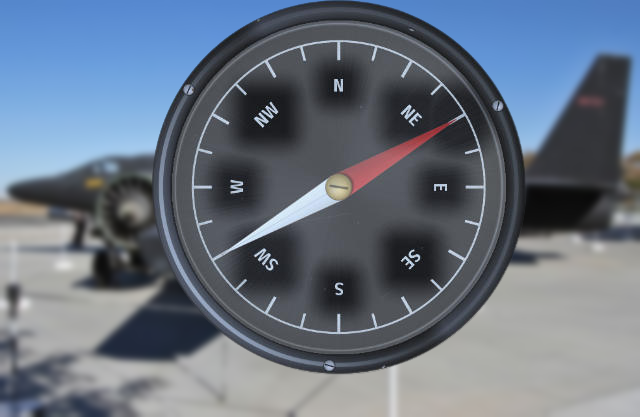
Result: 60 °
